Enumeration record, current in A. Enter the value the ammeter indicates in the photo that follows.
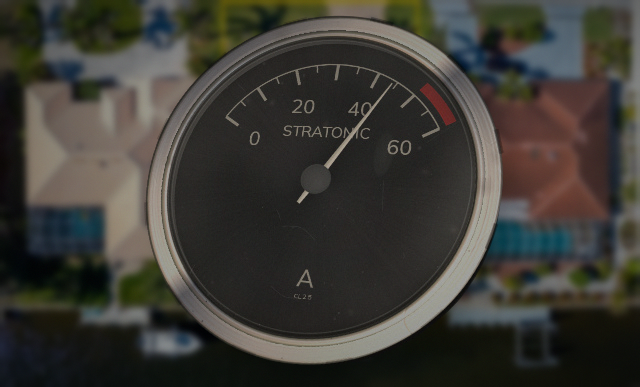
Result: 45 A
